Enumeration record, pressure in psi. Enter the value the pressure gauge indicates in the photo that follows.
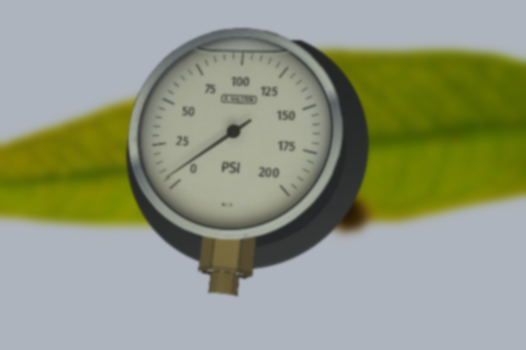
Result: 5 psi
